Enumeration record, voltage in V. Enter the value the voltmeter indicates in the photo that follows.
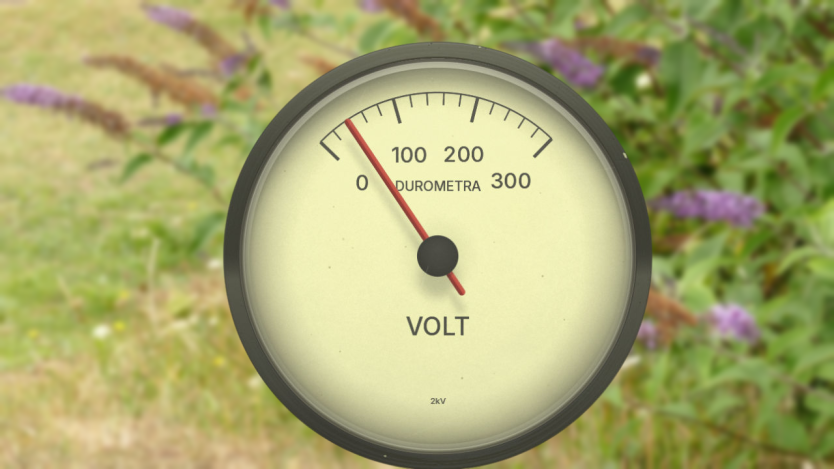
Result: 40 V
